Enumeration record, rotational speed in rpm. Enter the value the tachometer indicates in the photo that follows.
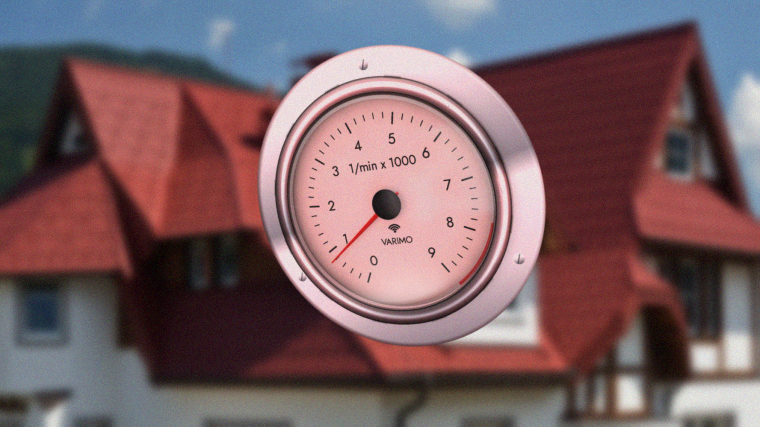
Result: 800 rpm
